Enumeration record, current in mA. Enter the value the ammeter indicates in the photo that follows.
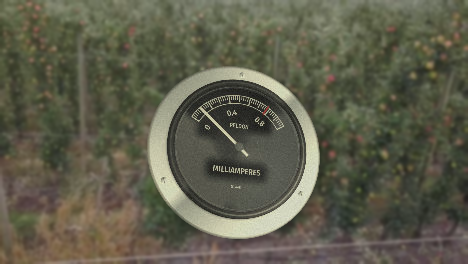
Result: 0.1 mA
